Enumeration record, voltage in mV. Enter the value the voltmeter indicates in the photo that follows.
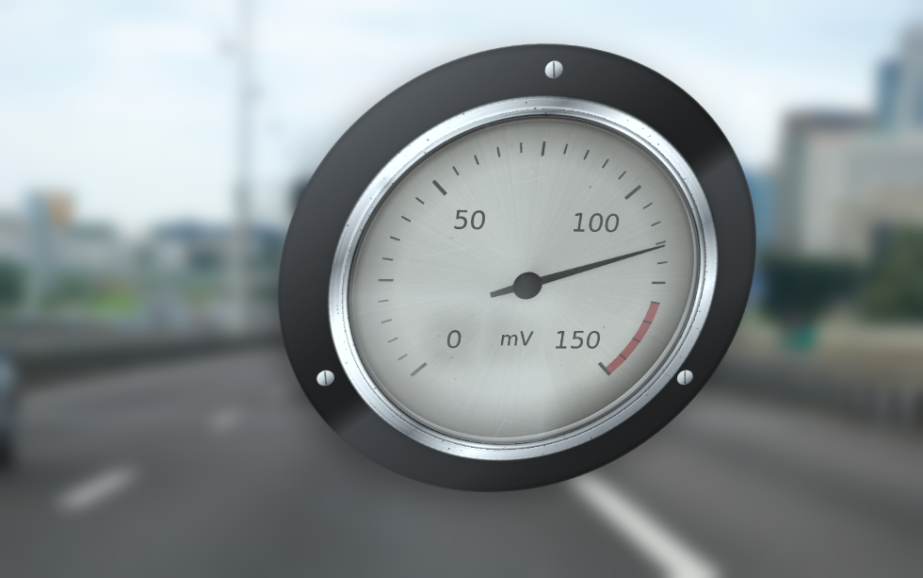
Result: 115 mV
